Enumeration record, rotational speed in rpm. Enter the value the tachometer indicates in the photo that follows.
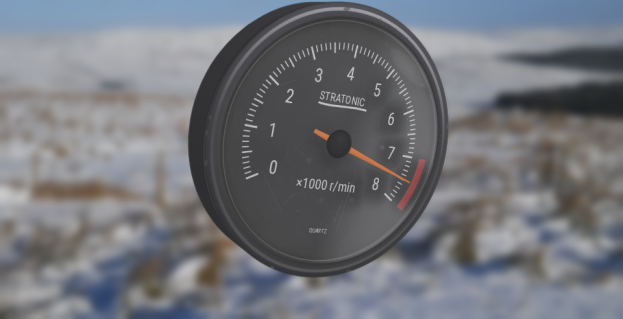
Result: 7500 rpm
